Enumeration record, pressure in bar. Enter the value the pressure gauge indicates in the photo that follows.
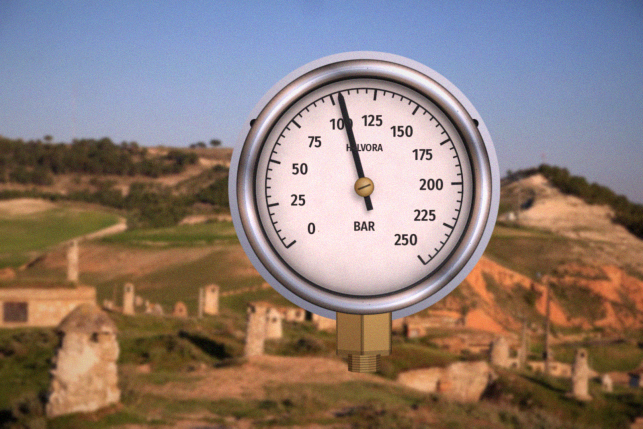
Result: 105 bar
